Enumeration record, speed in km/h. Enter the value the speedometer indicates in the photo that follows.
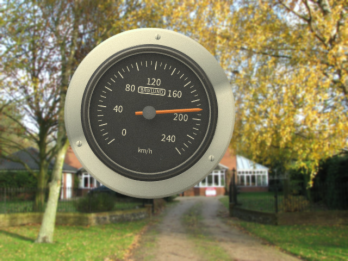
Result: 190 km/h
